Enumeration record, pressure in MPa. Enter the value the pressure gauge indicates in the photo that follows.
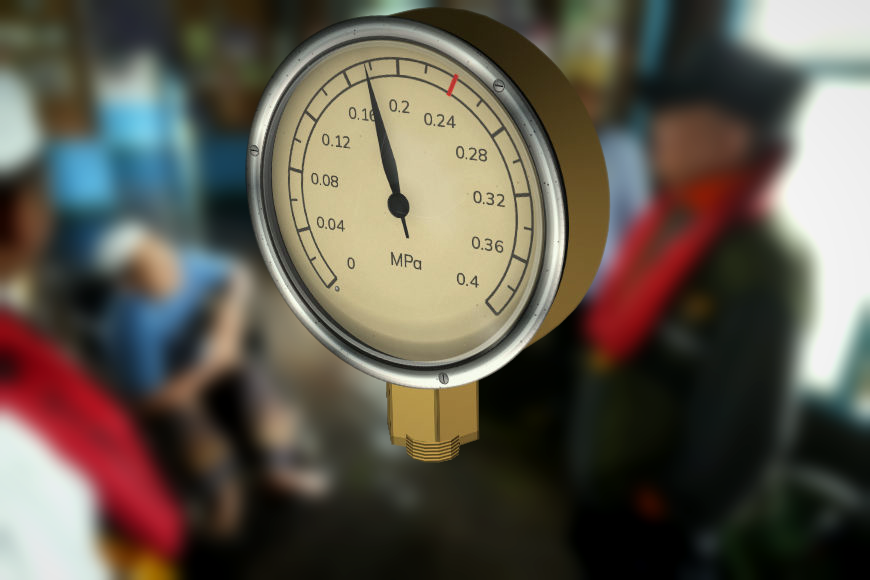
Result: 0.18 MPa
